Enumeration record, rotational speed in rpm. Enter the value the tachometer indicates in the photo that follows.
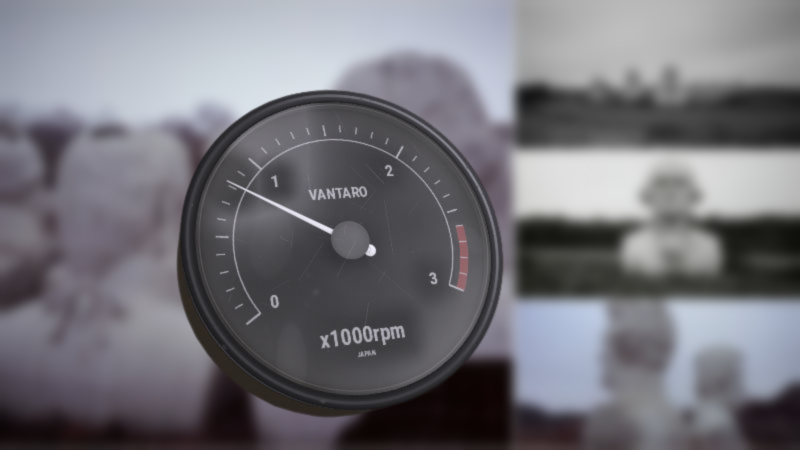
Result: 800 rpm
